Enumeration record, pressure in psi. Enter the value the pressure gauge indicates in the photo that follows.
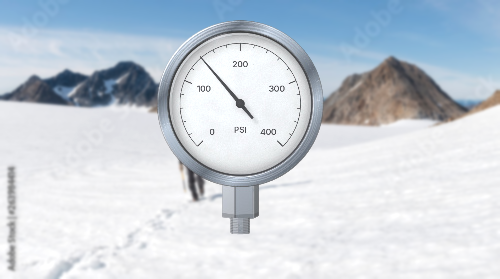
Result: 140 psi
